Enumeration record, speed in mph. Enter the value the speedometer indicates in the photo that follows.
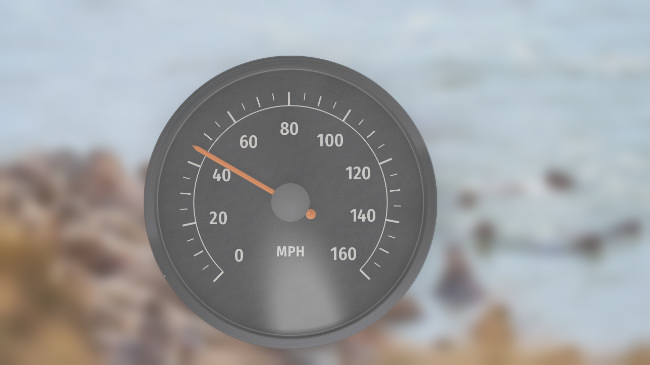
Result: 45 mph
